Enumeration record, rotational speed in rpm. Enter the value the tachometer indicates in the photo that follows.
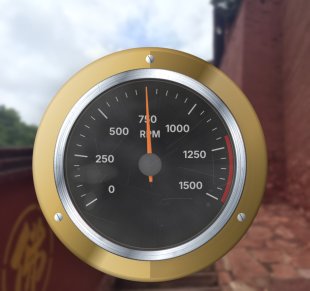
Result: 750 rpm
